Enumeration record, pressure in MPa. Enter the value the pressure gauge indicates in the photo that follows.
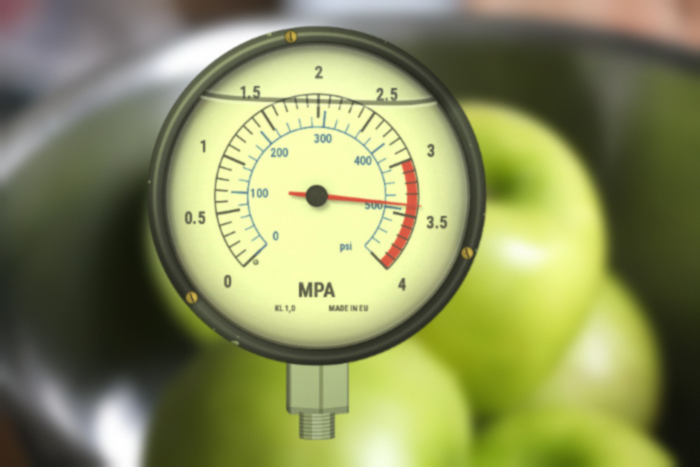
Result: 3.4 MPa
